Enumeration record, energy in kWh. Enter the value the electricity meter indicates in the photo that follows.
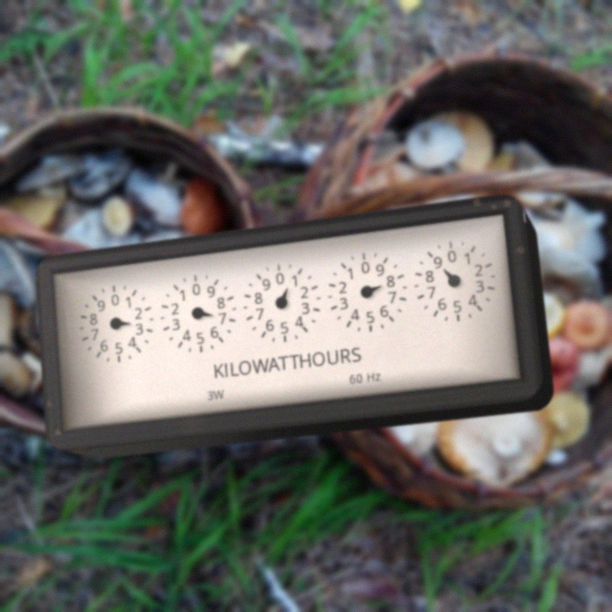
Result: 27079 kWh
